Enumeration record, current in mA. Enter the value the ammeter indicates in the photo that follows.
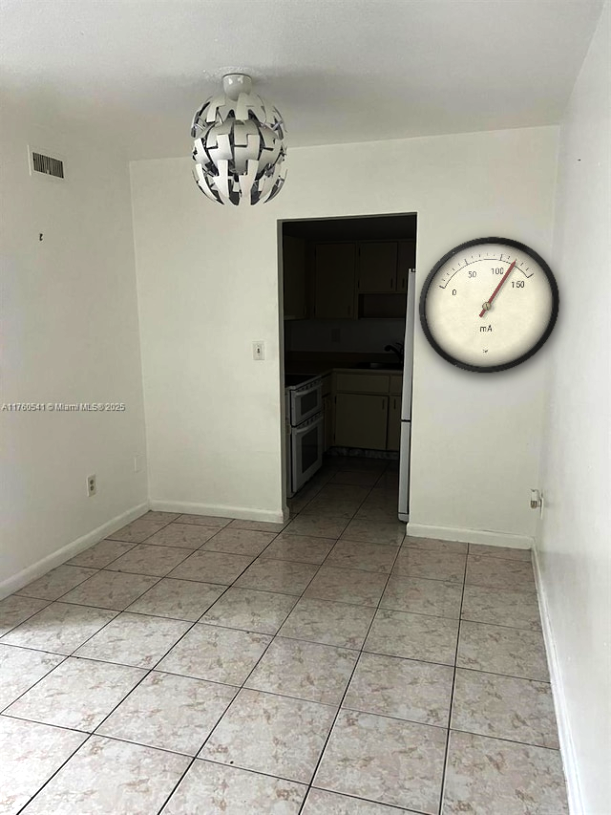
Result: 120 mA
